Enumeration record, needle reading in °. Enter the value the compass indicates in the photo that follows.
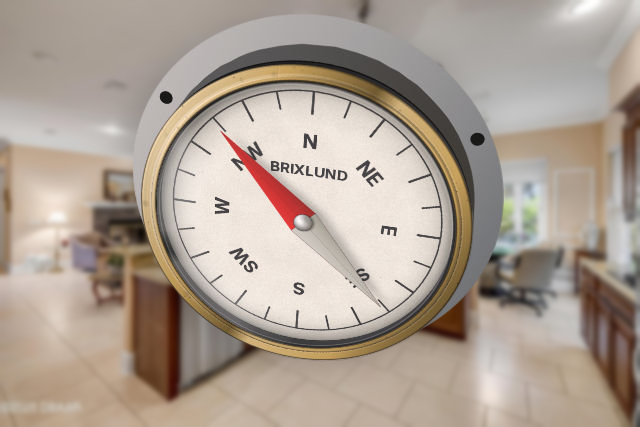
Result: 315 °
